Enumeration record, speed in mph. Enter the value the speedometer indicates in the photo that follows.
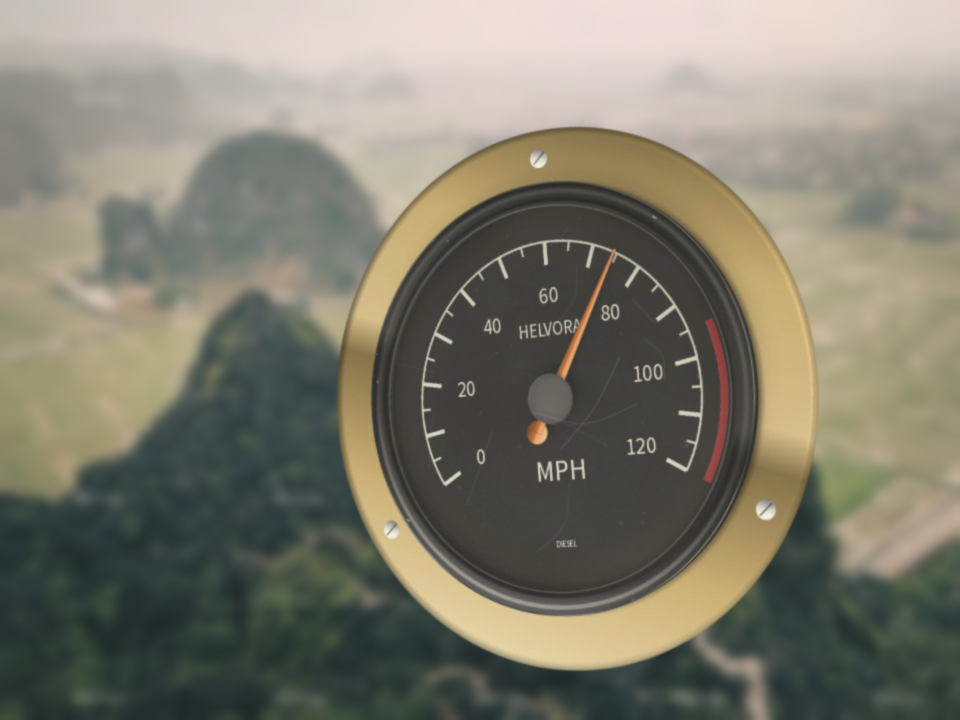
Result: 75 mph
